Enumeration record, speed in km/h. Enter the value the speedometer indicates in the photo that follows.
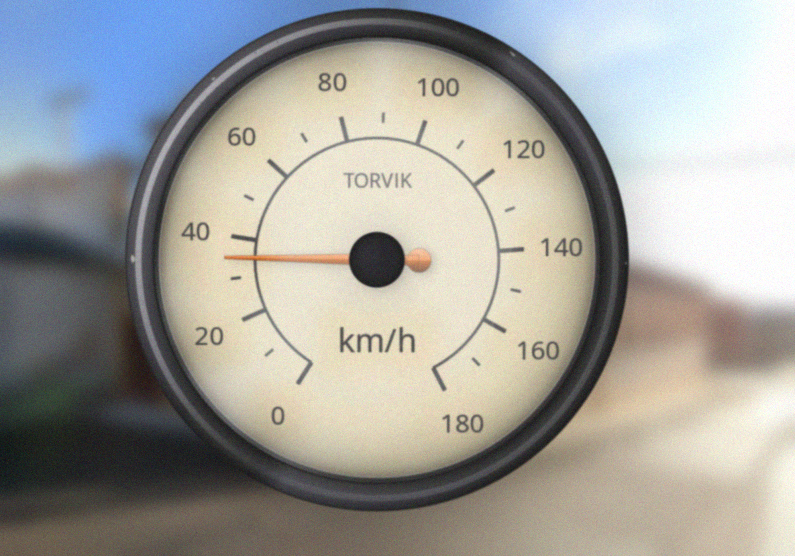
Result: 35 km/h
